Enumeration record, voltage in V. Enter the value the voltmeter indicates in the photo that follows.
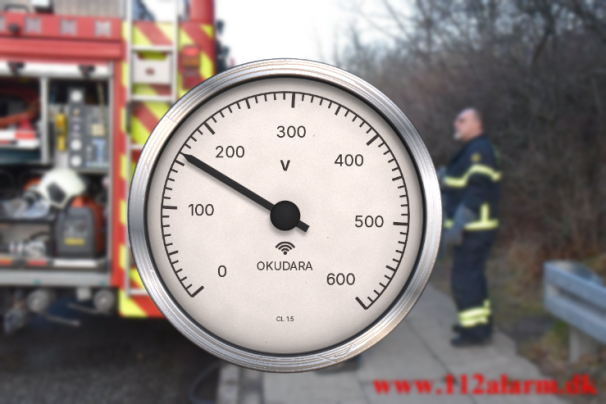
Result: 160 V
